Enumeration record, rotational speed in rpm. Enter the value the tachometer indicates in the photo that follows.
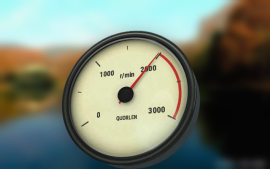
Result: 2000 rpm
